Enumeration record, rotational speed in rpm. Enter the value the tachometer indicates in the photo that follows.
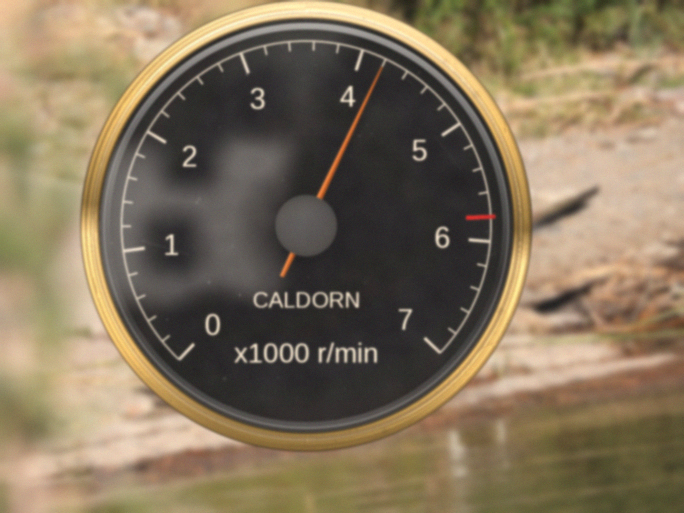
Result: 4200 rpm
